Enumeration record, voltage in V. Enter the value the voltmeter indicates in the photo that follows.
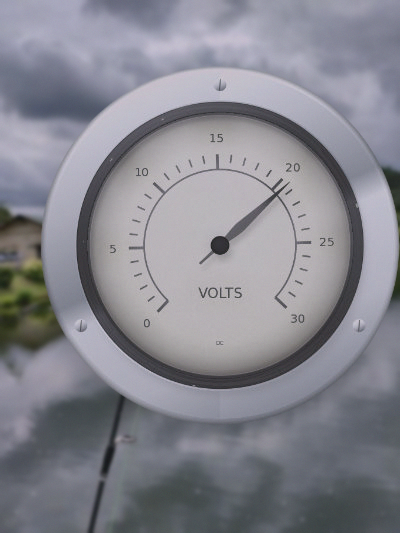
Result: 20.5 V
